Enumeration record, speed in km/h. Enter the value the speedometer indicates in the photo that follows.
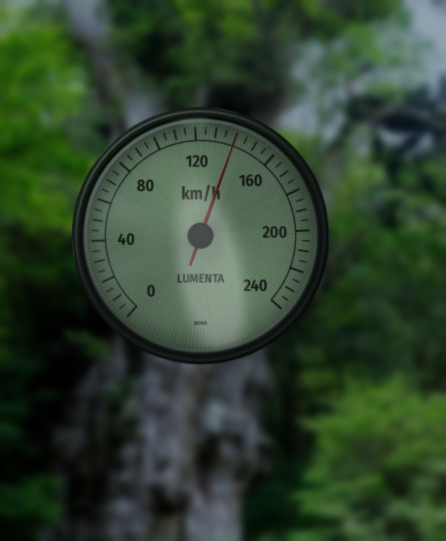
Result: 140 km/h
